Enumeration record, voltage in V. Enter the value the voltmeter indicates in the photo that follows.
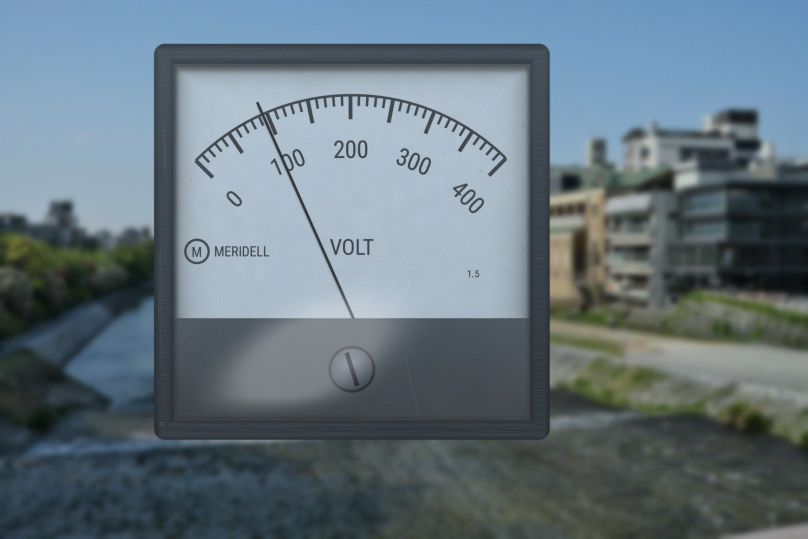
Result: 95 V
